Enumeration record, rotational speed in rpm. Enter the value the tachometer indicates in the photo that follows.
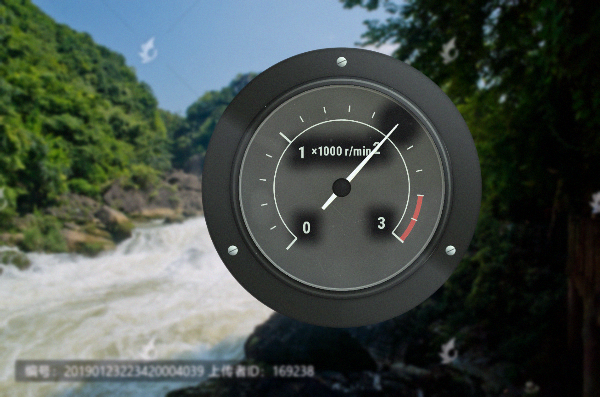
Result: 2000 rpm
